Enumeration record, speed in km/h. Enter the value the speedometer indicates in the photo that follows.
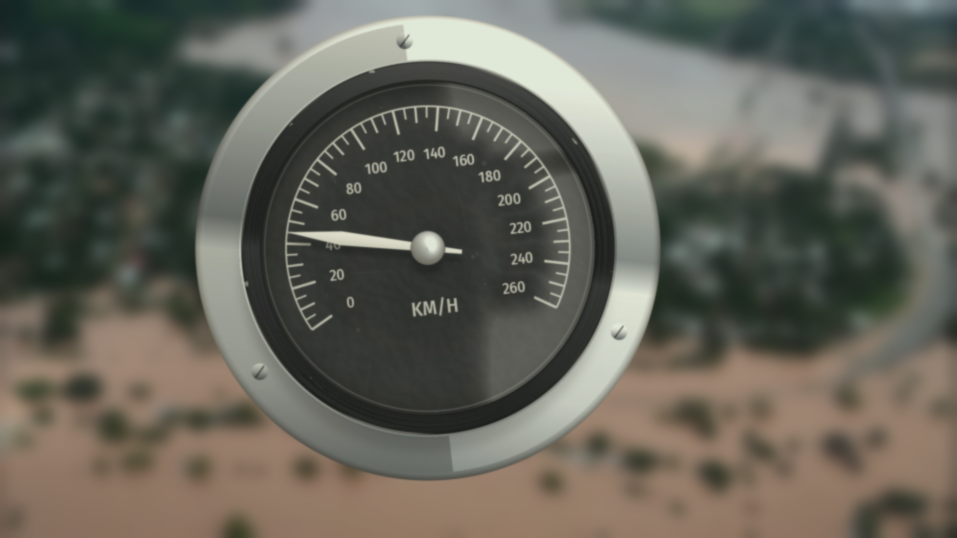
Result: 45 km/h
